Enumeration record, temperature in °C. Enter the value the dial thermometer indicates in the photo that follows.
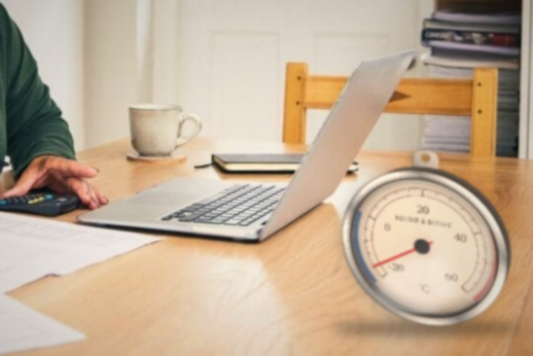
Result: -16 °C
